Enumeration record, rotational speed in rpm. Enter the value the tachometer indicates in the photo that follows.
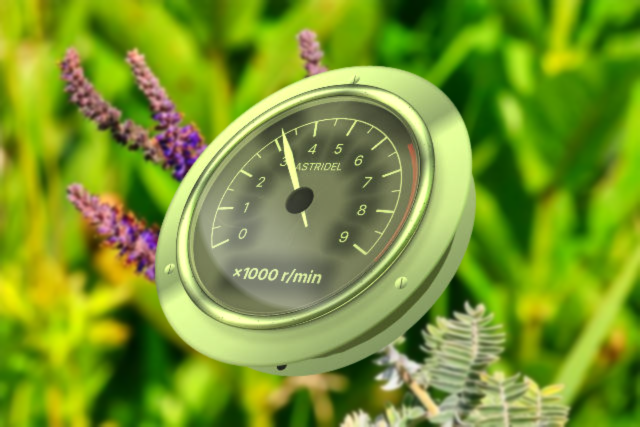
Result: 3250 rpm
